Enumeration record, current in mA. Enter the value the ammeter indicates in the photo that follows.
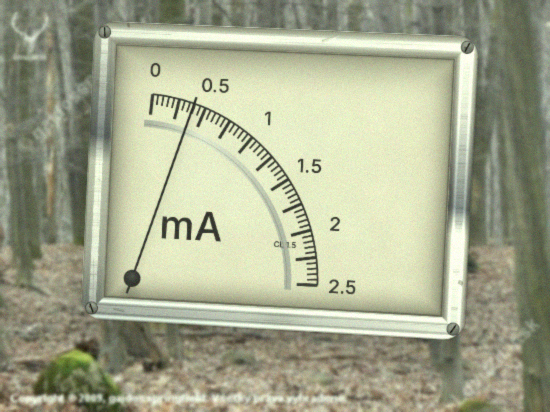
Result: 0.4 mA
